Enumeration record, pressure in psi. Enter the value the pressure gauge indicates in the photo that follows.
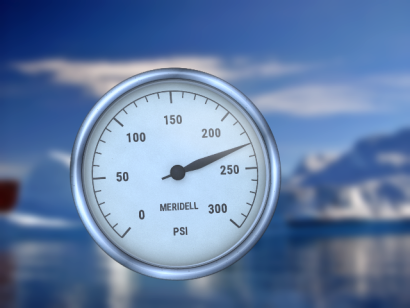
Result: 230 psi
